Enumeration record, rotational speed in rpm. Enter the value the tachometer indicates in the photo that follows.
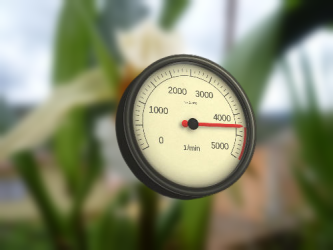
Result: 4300 rpm
